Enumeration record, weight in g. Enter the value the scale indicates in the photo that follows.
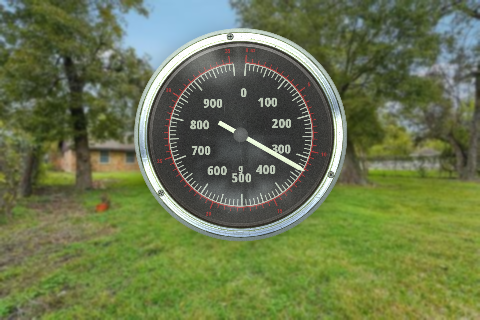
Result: 330 g
